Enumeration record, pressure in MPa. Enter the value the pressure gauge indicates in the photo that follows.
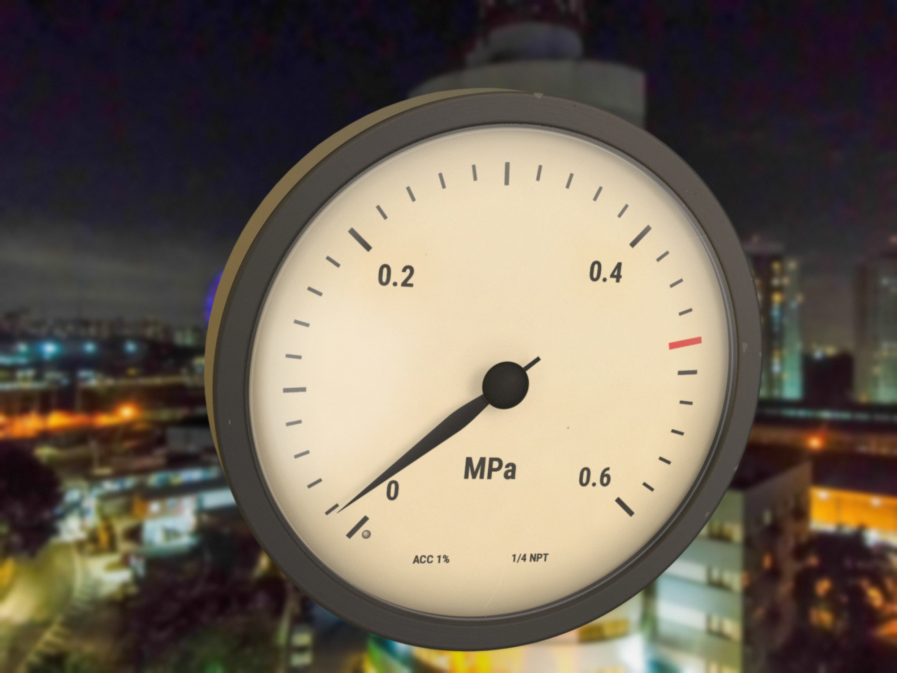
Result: 0.02 MPa
